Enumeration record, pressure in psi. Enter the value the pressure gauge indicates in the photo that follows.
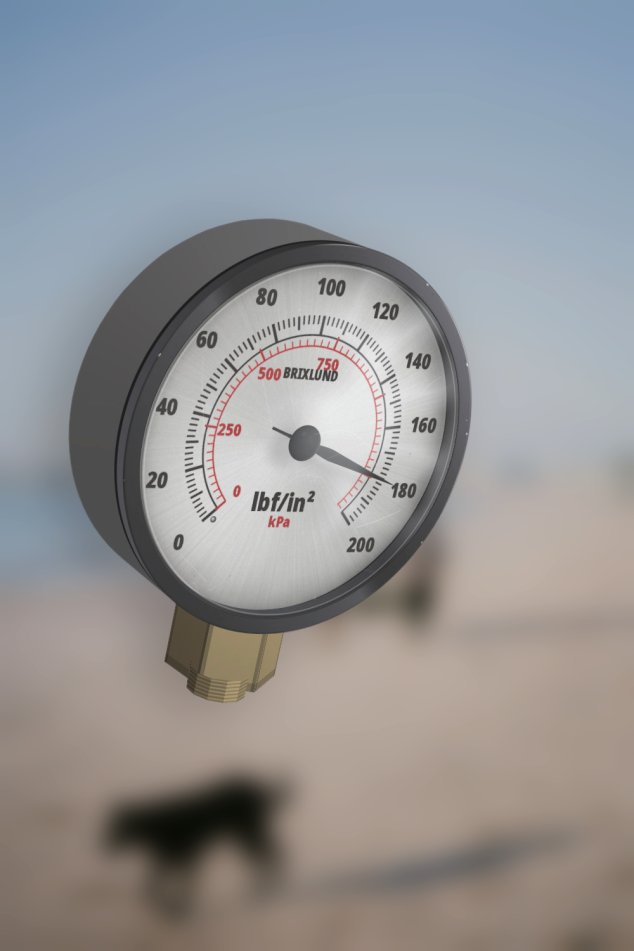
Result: 180 psi
